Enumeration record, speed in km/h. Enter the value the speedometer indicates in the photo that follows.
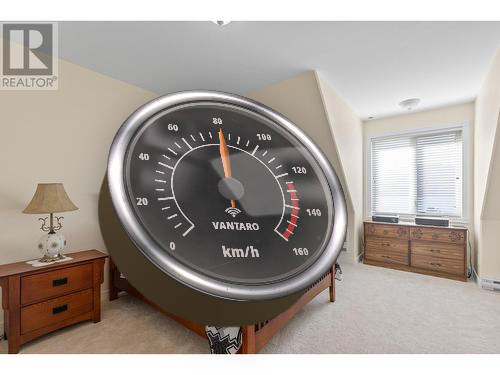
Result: 80 km/h
